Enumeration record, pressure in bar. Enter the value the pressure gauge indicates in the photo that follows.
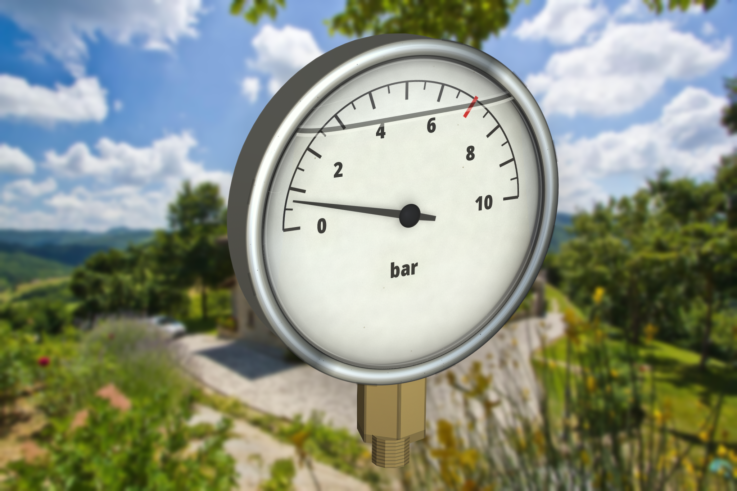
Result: 0.75 bar
